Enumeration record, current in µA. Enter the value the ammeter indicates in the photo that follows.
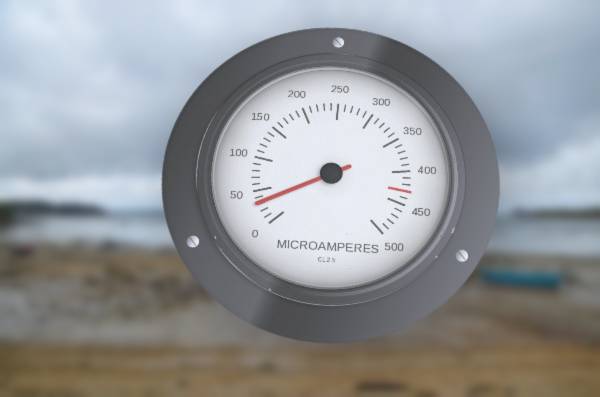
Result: 30 µA
